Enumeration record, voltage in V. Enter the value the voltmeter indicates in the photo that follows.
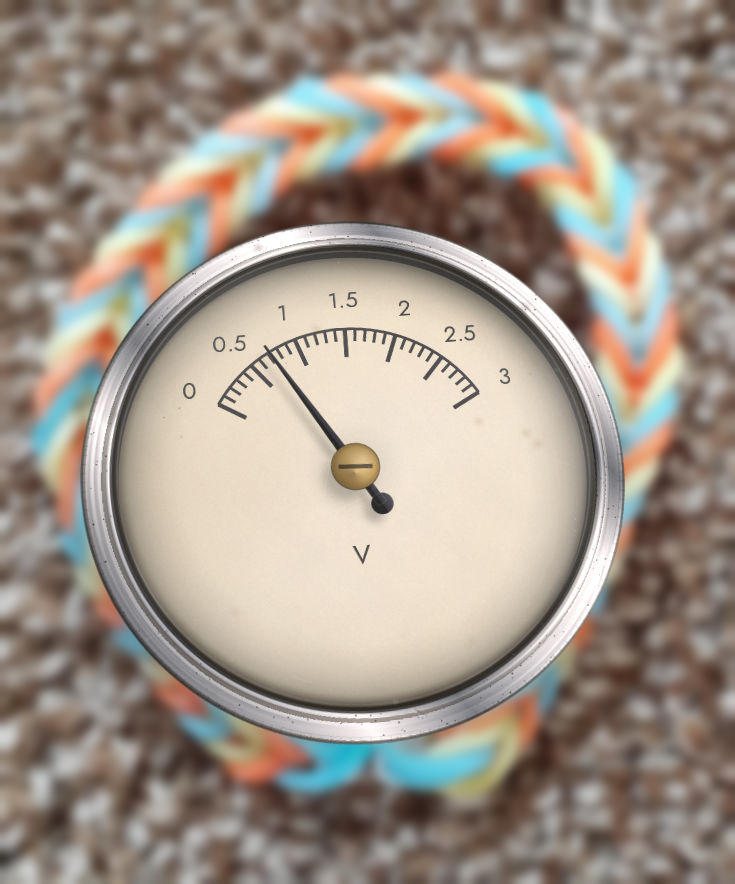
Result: 0.7 V
